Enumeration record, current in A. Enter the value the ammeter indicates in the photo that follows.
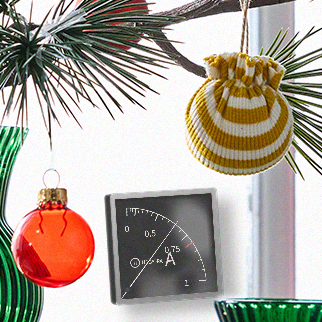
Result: 0.65 A
